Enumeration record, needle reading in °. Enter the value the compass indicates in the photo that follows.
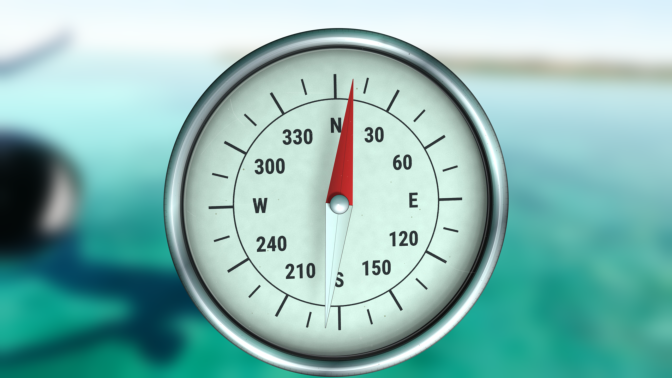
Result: 7.5 °
